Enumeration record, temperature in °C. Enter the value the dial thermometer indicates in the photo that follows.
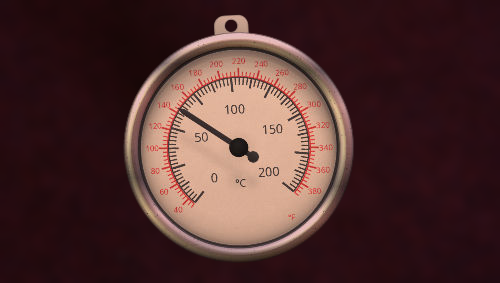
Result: 62.5 °C
